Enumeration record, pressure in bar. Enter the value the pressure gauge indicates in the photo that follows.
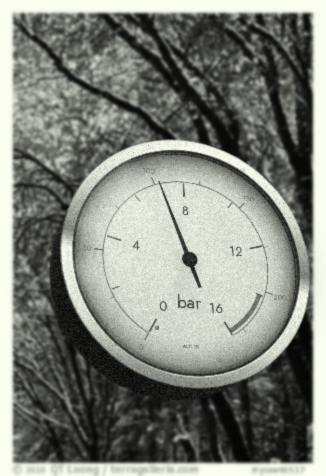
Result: 7 bar
